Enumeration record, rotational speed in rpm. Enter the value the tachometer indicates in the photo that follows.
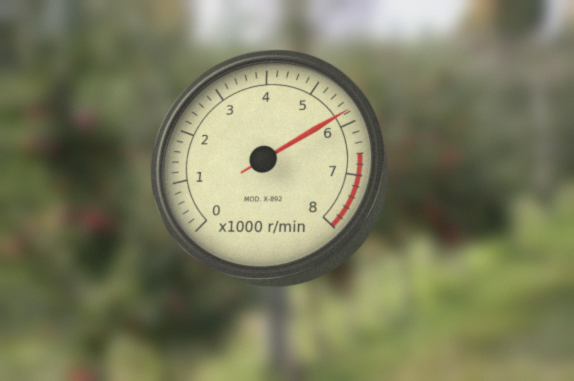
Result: 5800 rpm
